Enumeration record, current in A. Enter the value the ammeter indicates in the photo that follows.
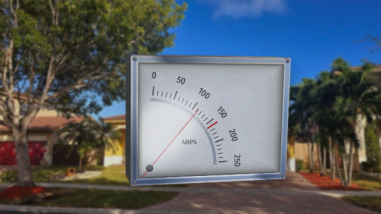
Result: 110 A
